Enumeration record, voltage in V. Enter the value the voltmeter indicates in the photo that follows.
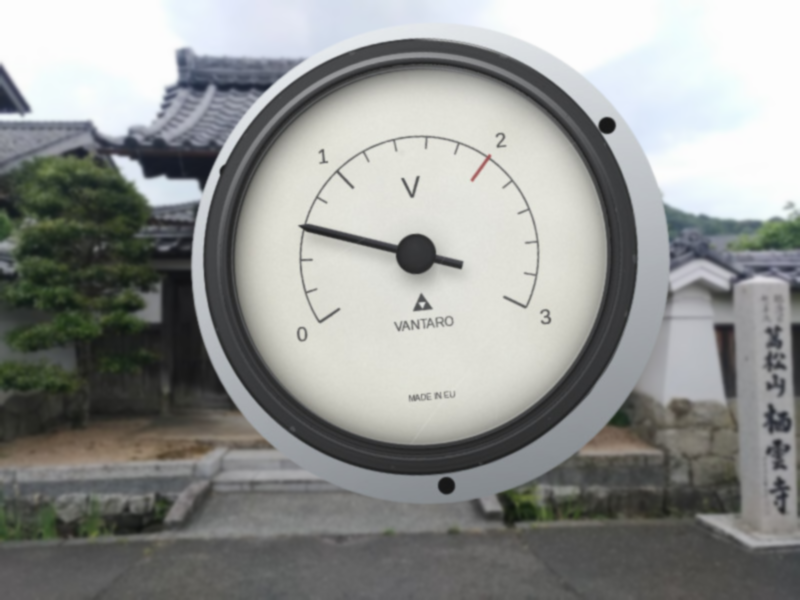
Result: 0.6 V
